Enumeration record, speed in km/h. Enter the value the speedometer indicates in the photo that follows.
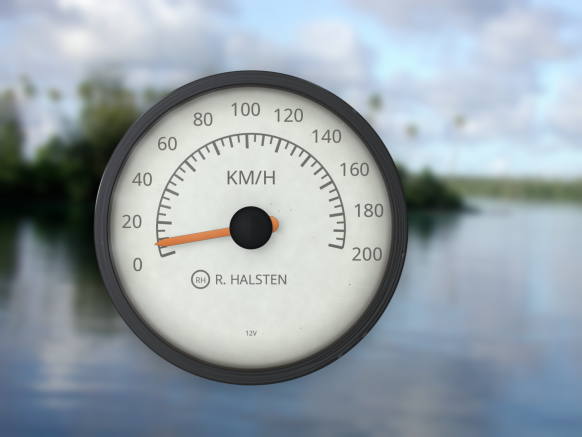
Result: 7.5 km/h
